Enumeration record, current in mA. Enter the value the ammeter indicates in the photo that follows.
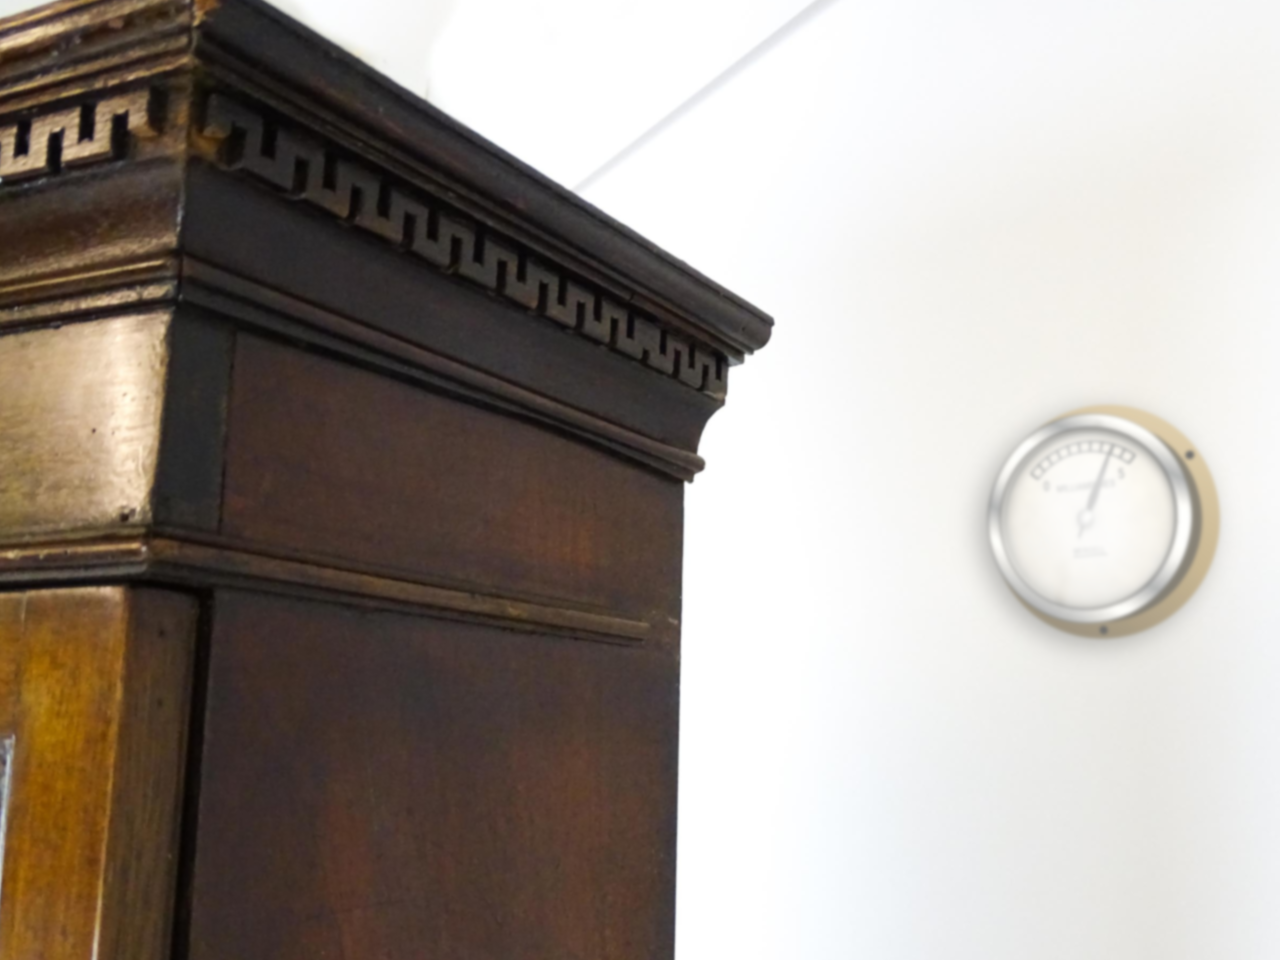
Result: 4 mA
